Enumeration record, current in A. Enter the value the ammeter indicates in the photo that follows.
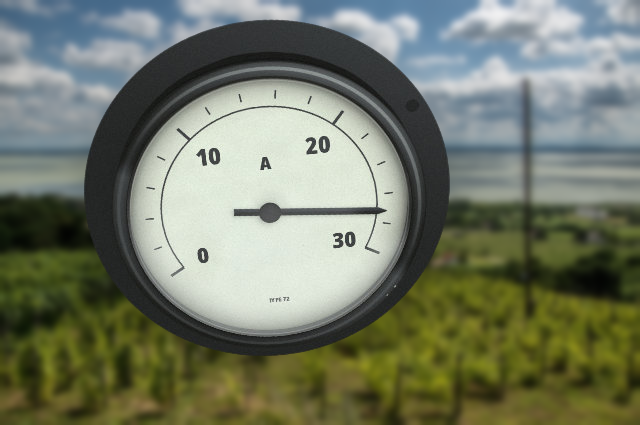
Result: 27 A
